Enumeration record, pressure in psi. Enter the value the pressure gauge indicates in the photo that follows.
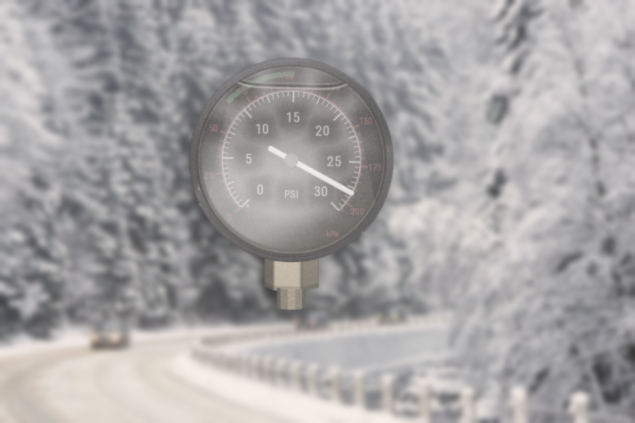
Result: 28 psi
